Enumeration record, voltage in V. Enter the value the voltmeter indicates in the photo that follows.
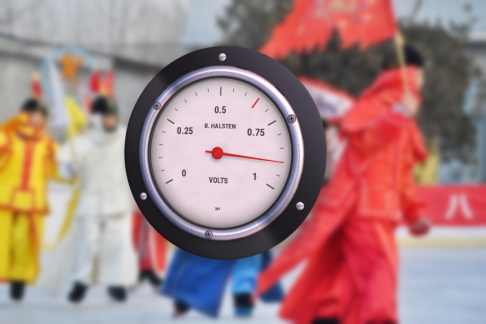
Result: 0.9 V
